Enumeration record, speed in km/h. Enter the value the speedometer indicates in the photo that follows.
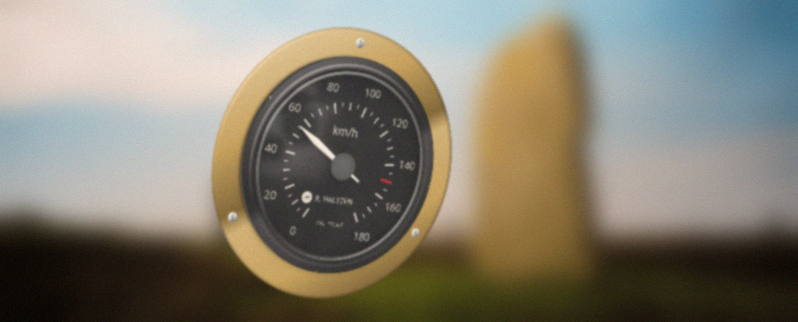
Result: 55 km/h
